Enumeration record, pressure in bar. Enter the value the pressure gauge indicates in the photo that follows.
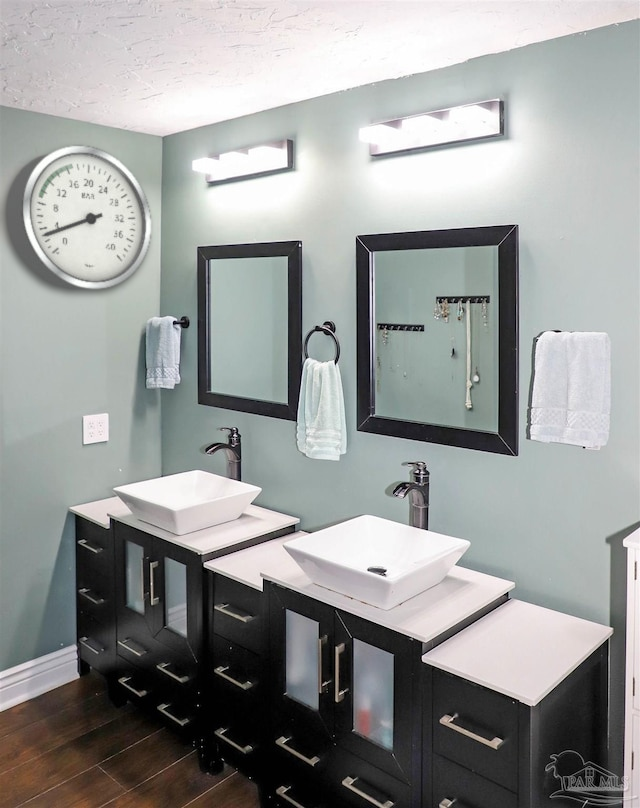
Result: 3 bar
